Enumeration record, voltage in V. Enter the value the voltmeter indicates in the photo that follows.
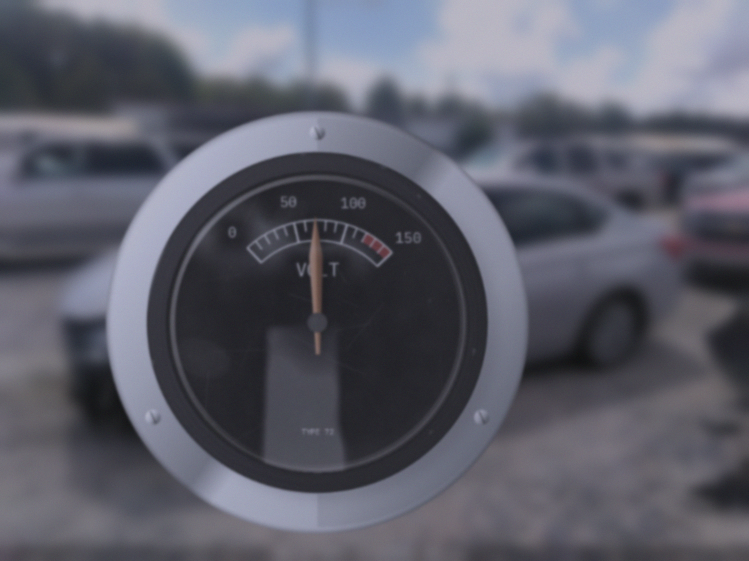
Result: 70 V
